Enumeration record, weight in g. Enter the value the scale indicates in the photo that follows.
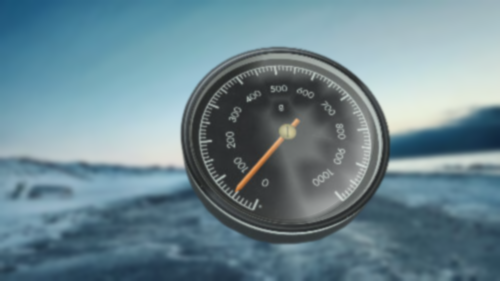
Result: 50 g
